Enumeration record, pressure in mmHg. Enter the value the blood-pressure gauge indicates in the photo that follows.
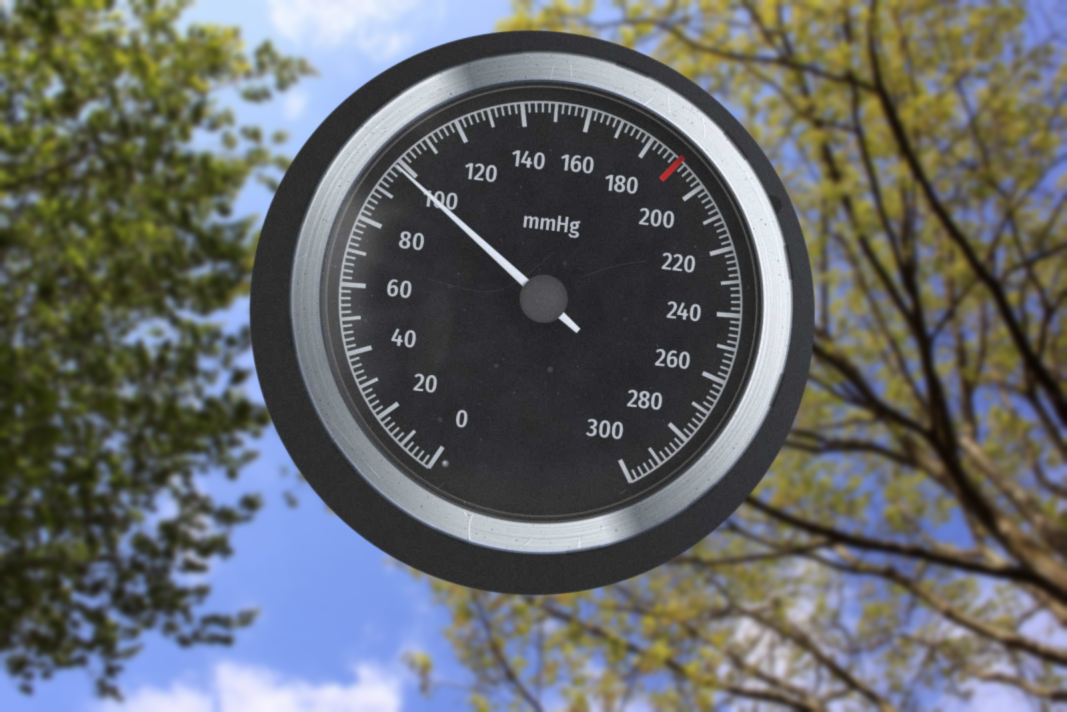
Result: 98 mmHg
